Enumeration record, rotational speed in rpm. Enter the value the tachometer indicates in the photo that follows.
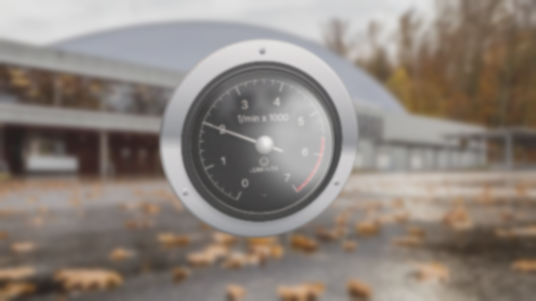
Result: 2000 rpm
